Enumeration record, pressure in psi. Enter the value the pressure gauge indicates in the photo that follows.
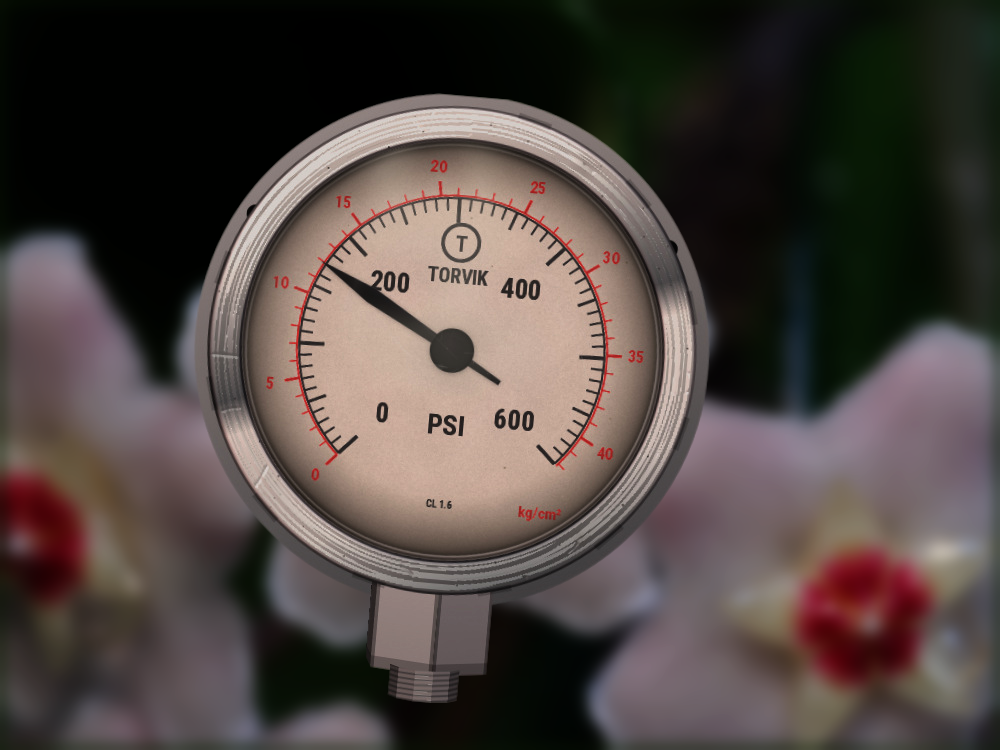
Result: 170 psi
